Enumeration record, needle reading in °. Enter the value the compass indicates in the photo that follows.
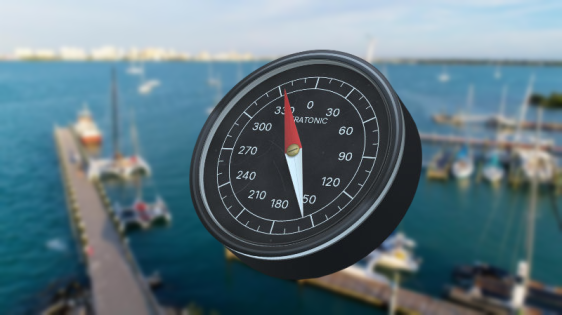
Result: 335 °
